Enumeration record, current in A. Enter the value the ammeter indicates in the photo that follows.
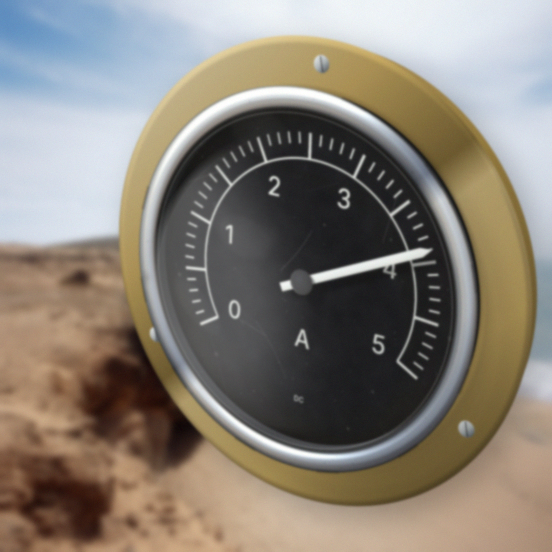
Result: 3.9 A
